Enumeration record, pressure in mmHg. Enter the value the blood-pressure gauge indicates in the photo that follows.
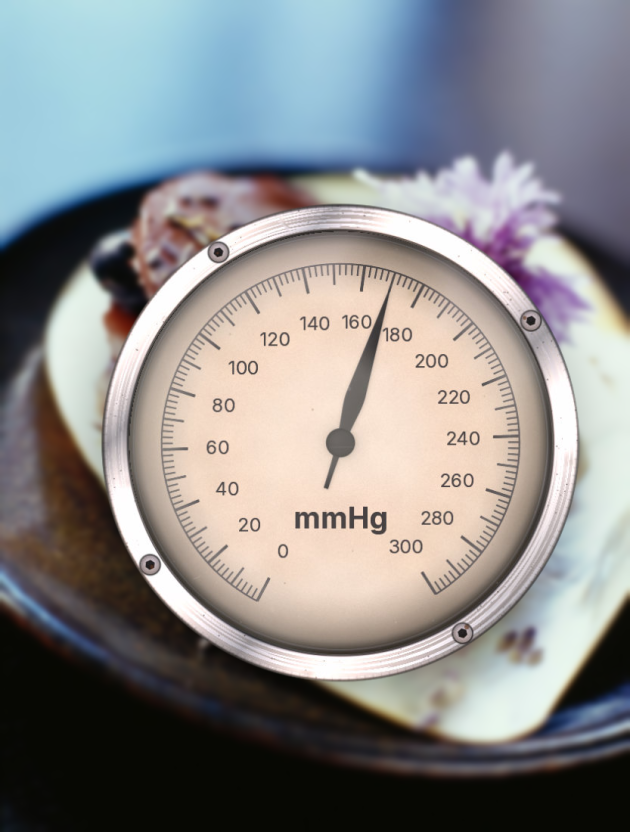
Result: 170 mmHg
